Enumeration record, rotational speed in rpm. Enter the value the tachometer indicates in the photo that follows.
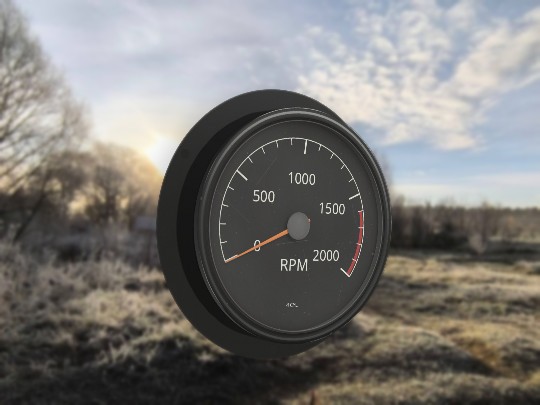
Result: 0 rpm
